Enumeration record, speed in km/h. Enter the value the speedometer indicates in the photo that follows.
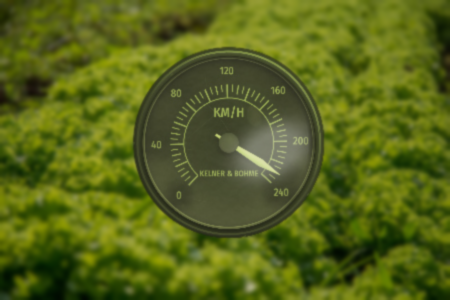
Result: 230 km/h
